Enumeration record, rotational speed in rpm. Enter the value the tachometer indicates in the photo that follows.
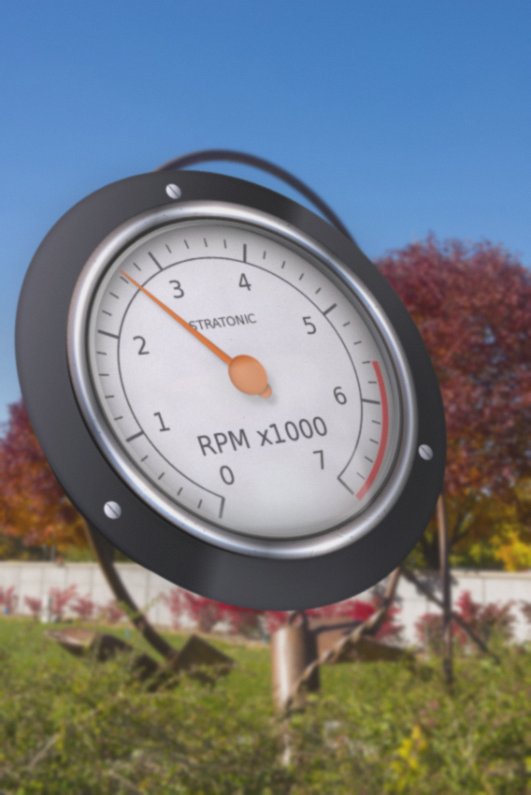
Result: 2600 rpm
